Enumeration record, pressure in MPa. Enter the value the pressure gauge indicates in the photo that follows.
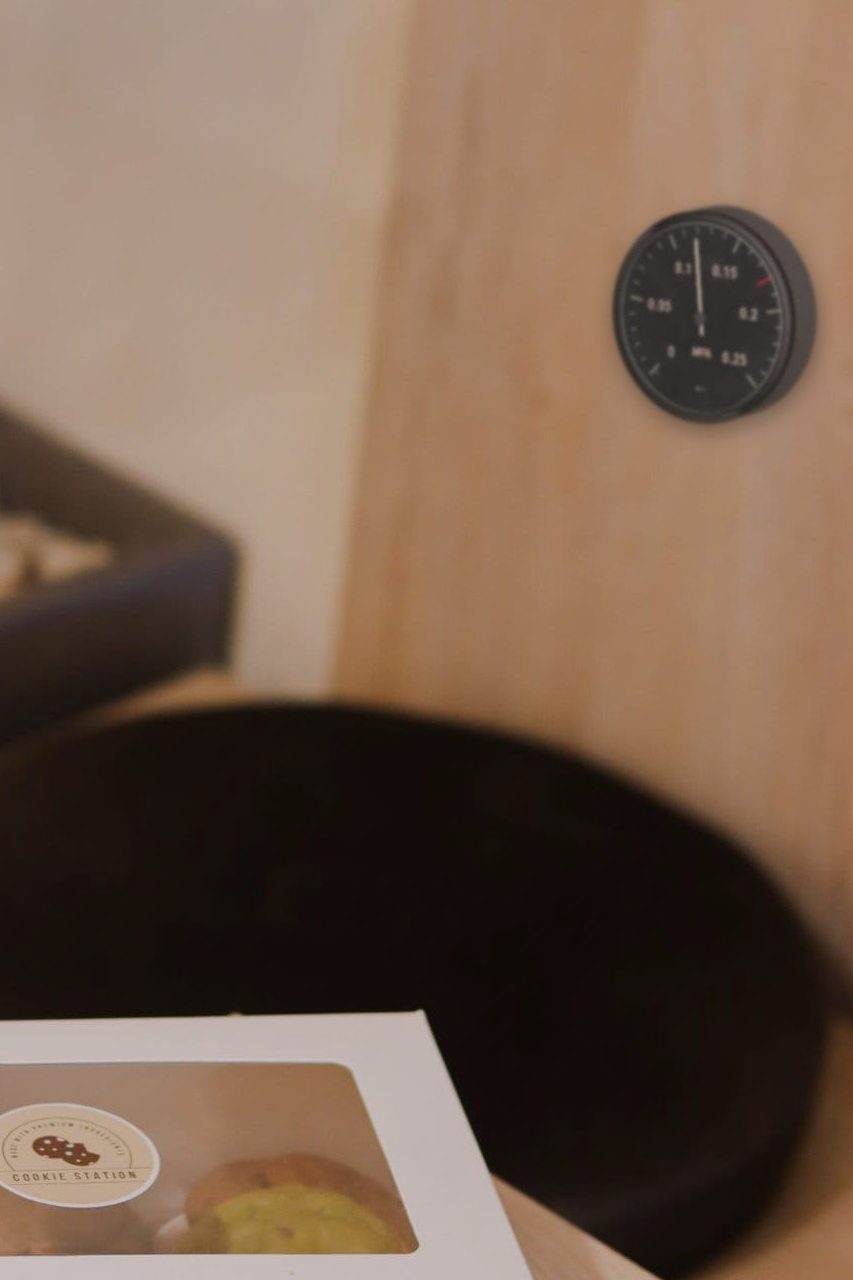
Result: 0.12 MPa
